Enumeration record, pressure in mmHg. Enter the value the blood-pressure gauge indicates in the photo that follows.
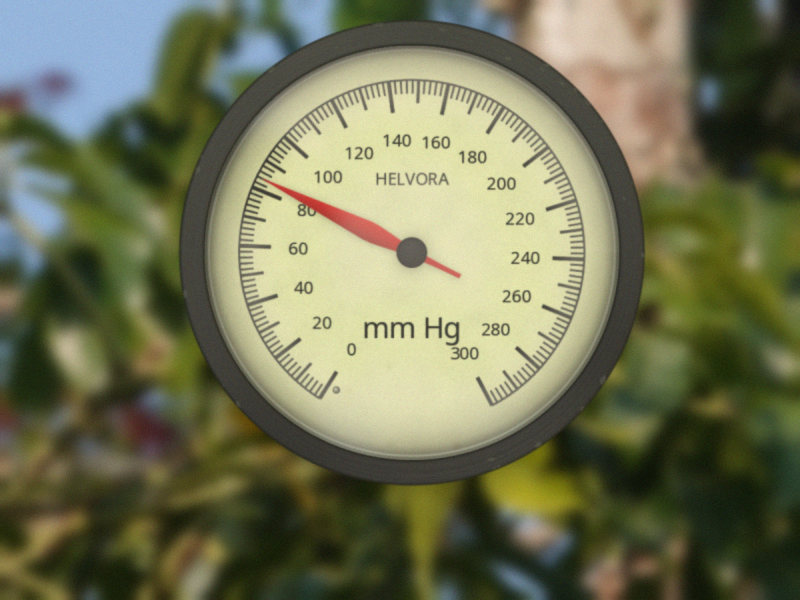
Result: 84 mmHg
